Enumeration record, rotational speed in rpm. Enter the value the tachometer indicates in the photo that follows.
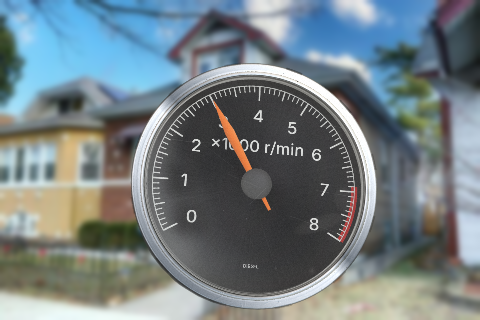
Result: 3000 rpm
